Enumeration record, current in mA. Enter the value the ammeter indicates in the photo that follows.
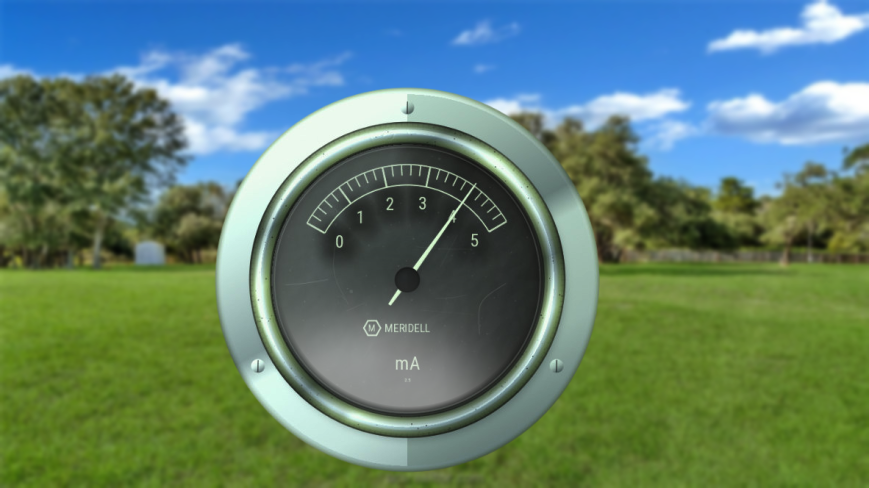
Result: 4 mA
